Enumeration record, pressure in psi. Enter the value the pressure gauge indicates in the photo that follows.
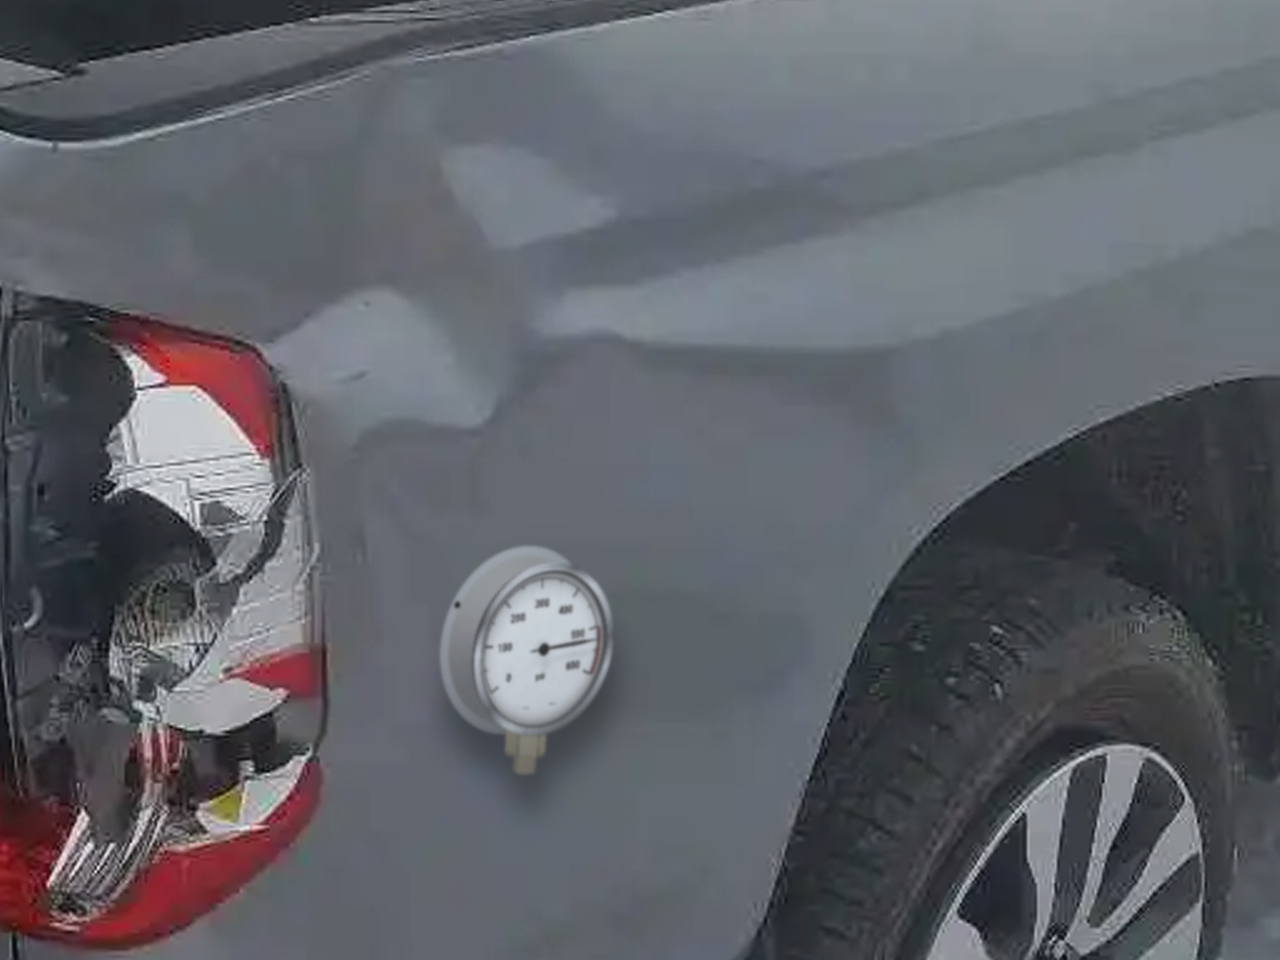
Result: 525 psi
